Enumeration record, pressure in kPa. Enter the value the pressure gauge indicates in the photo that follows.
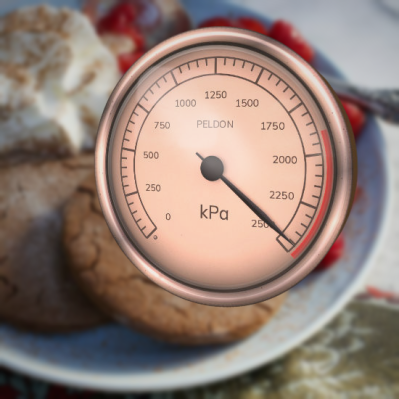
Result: 2450 kPa
